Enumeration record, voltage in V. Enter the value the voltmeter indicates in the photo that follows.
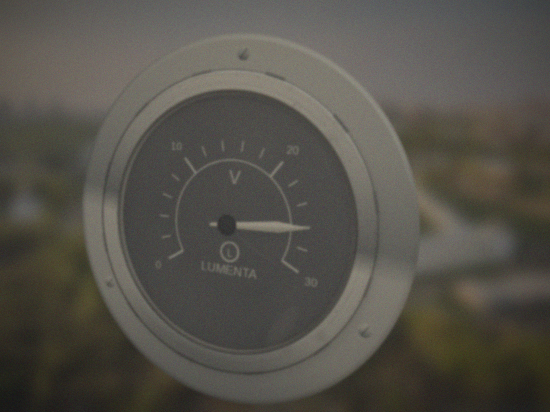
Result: 26 V
